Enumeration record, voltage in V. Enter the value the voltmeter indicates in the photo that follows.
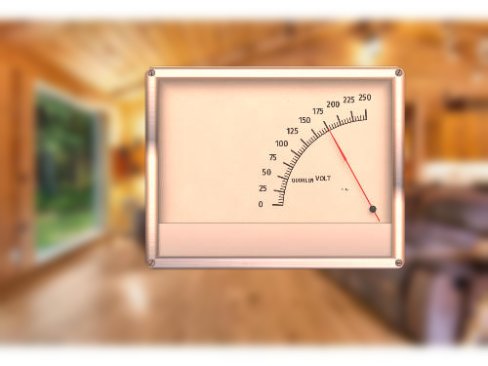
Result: 175 V
